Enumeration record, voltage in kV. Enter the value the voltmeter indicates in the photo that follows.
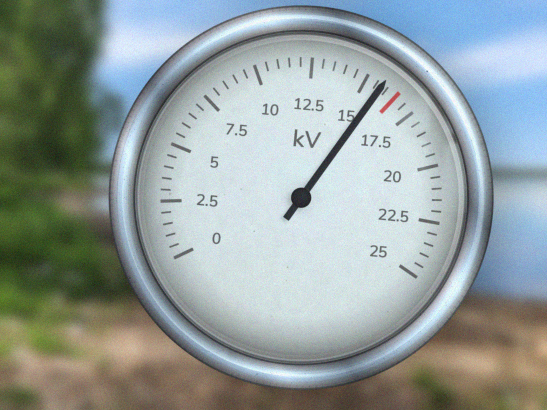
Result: 15.75 kV
